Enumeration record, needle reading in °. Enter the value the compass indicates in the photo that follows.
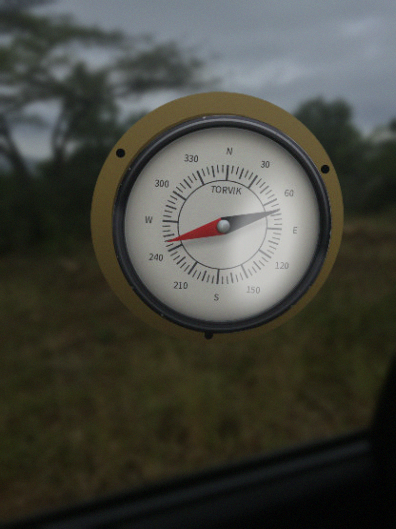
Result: 250 °
